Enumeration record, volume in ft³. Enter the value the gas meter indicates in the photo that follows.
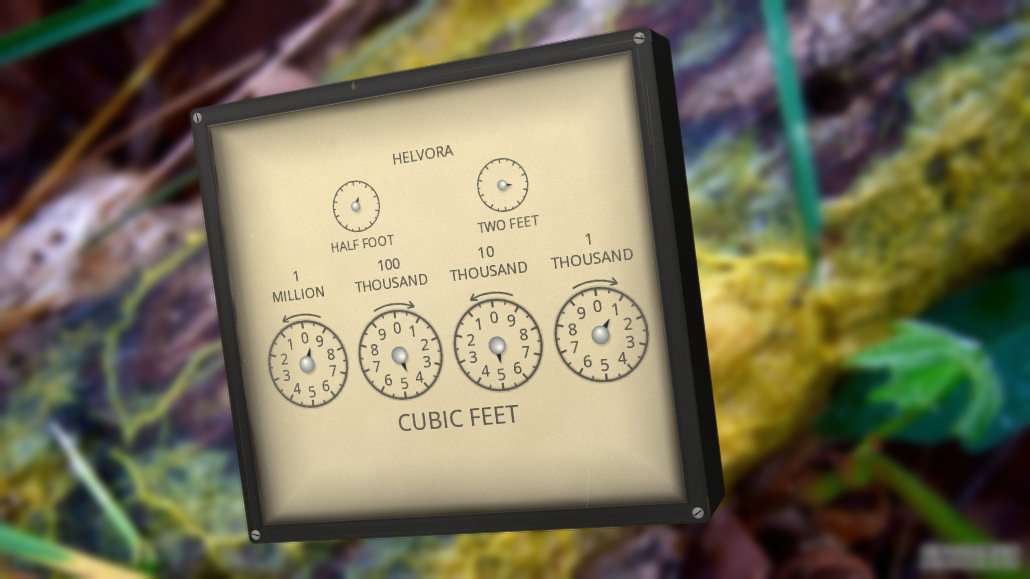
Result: 945100 ft³
